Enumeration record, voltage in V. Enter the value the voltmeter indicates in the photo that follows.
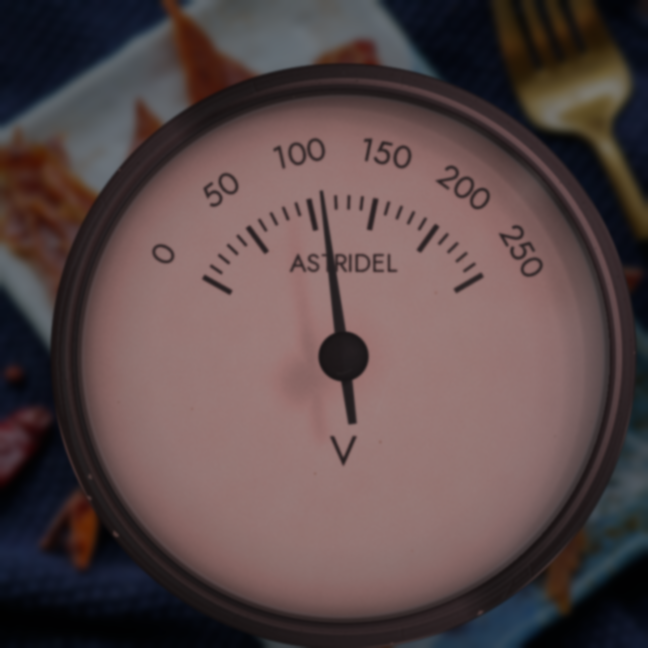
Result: 110 V
